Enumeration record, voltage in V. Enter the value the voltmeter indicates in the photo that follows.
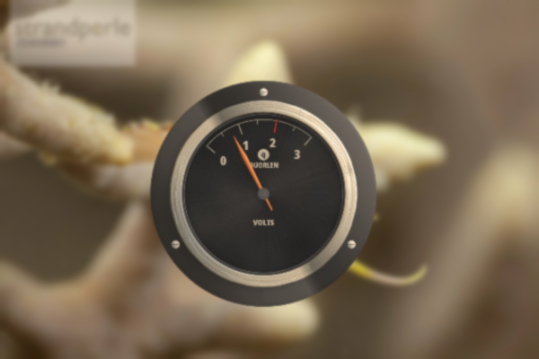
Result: 0.75 V
